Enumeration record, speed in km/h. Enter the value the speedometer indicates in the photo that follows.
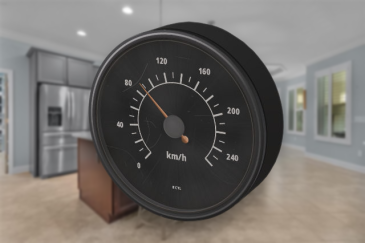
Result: 90 km/h
